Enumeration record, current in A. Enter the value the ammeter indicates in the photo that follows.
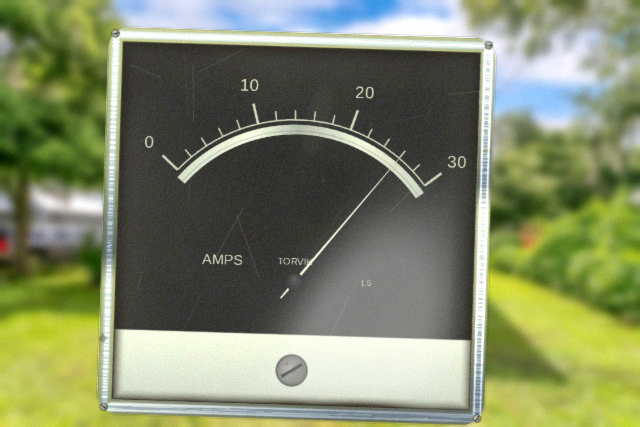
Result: 26 A
